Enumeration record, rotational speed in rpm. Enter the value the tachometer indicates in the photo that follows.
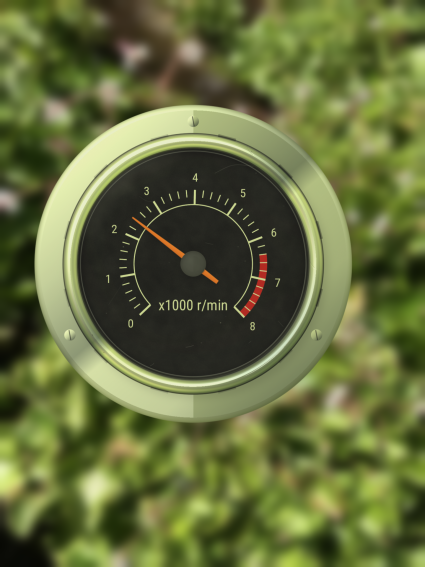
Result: 2400 rpm
